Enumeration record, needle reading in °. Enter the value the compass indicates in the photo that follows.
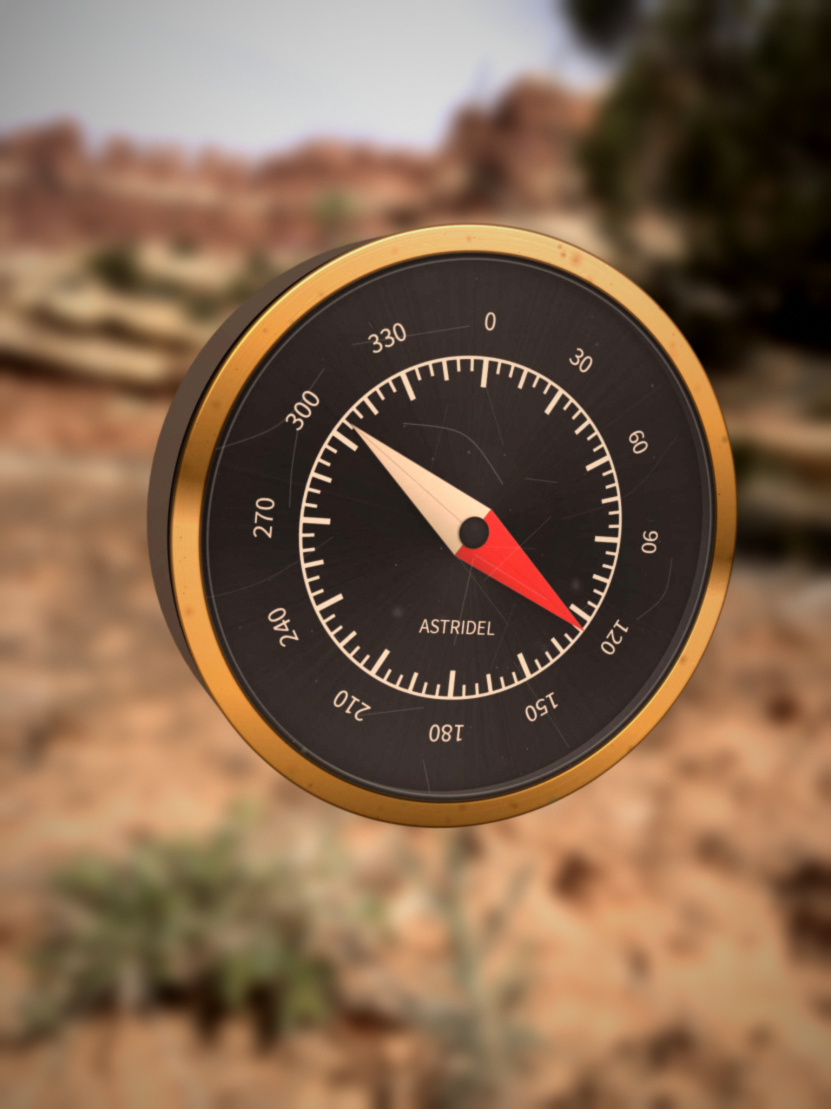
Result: 125 °
